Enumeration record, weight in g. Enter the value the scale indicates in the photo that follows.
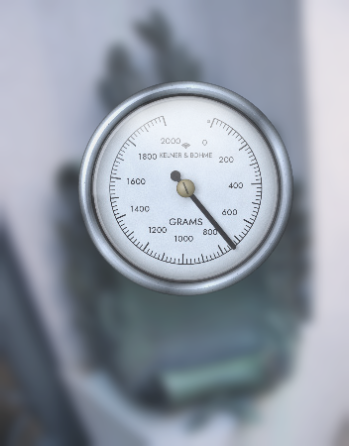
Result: 740 g
